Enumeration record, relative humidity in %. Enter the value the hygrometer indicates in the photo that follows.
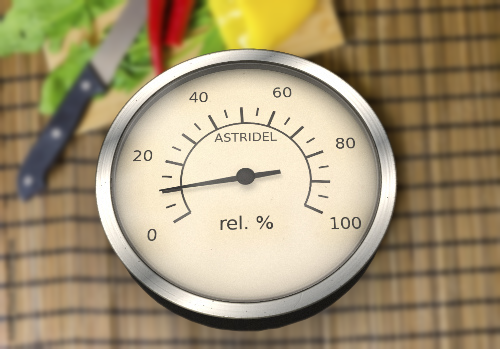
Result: 10 %
